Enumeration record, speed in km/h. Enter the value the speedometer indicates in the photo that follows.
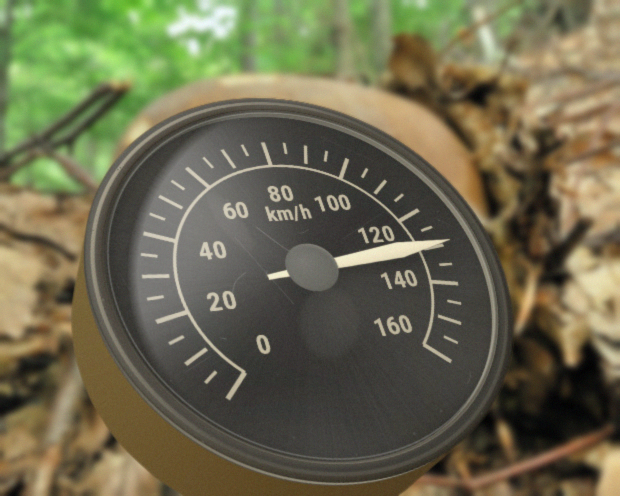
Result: 130 km/h
